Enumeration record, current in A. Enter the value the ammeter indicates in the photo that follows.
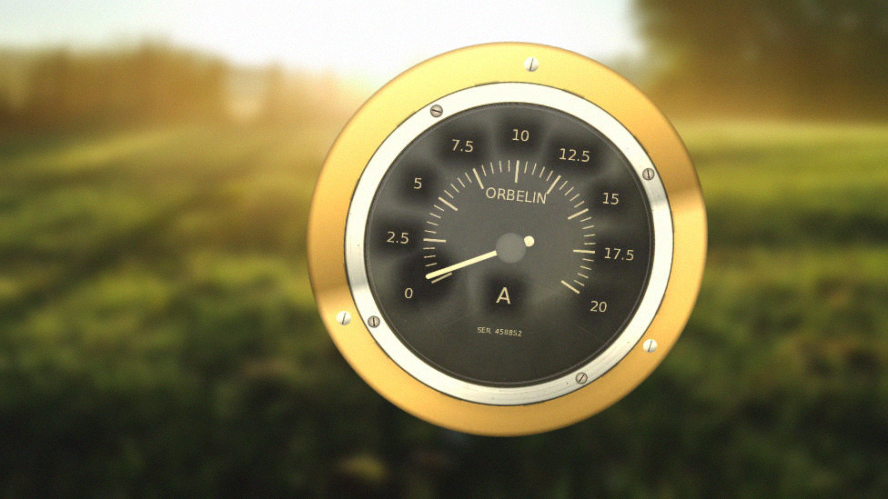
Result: 0.5 A
